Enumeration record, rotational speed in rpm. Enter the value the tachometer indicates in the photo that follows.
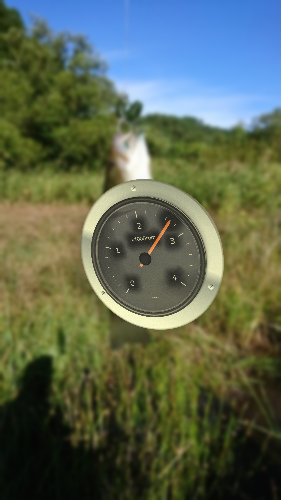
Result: 2700 rpm
